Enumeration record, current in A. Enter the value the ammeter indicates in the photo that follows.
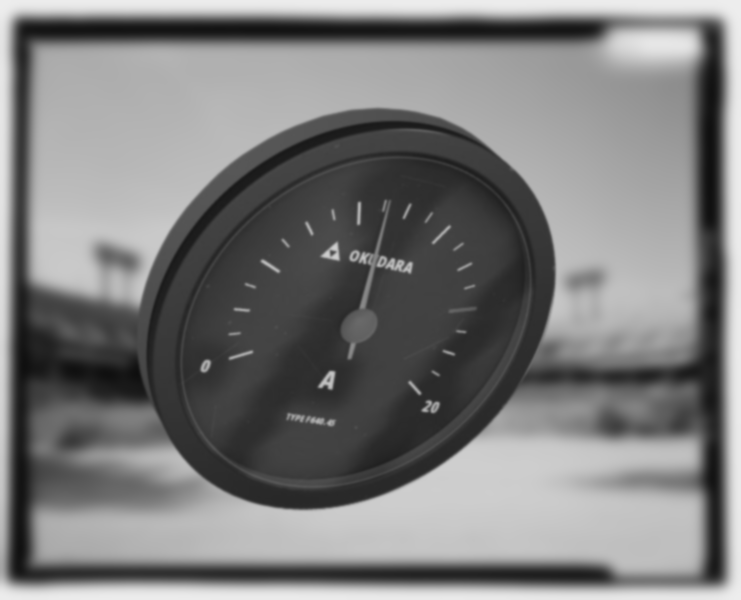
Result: 9 A
